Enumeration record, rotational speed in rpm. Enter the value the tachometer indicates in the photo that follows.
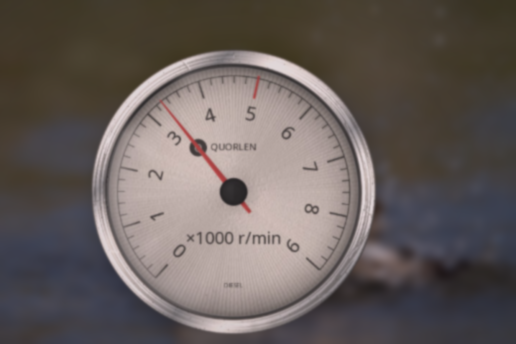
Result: 3300 rpm
